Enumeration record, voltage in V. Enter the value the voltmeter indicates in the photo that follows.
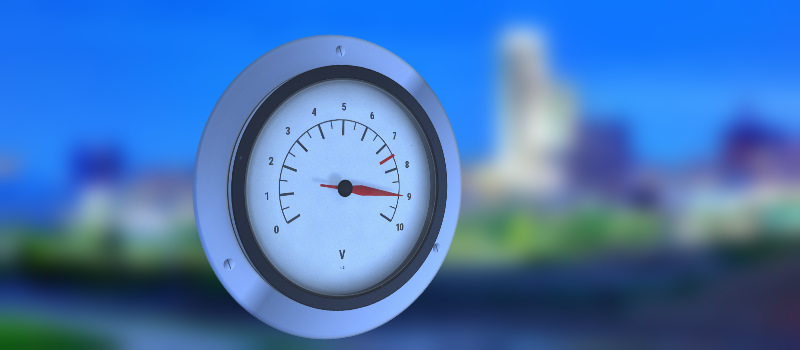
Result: 9 V
